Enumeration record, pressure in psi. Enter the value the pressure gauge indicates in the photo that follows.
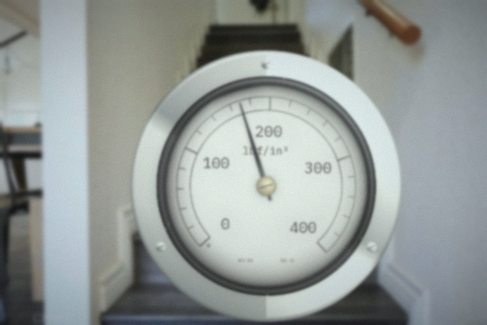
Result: 170 psi
